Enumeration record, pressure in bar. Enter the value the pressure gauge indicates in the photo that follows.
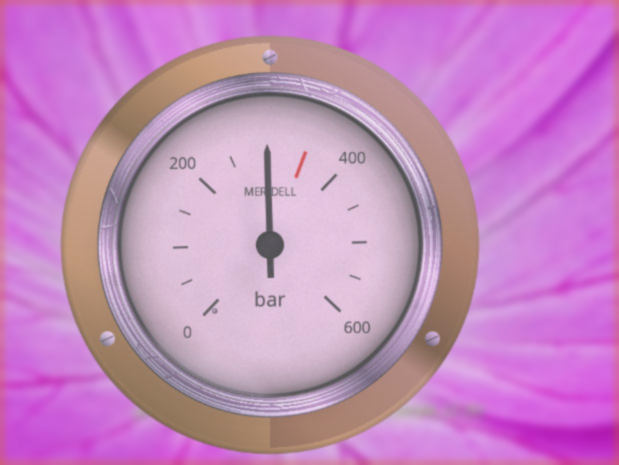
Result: 300 bar
